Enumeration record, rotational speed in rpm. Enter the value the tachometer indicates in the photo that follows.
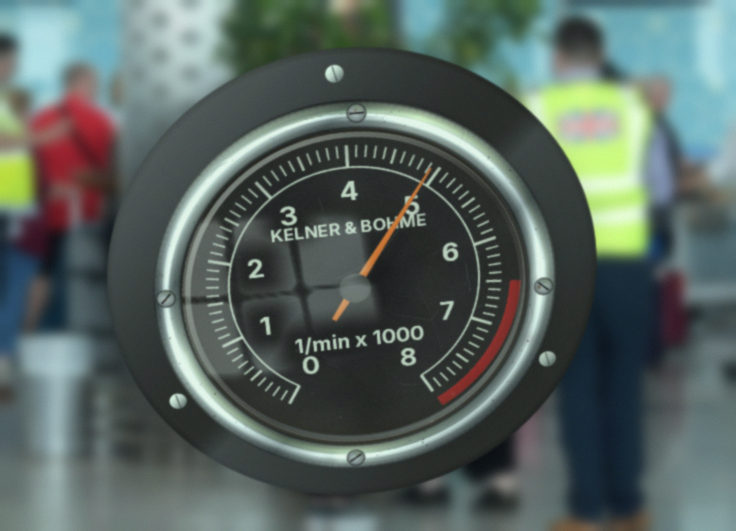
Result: 4900 rpm
